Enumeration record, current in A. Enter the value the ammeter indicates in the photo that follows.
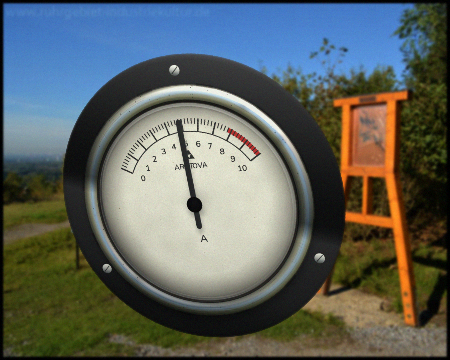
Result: 5 A
